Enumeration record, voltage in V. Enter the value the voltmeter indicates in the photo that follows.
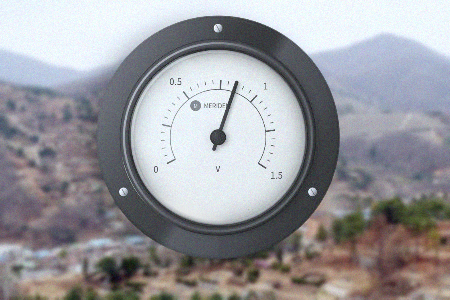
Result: 0.85 V
